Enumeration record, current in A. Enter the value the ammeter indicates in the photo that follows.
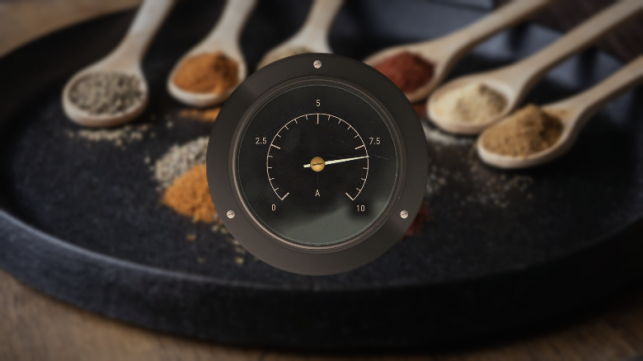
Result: 8 A
